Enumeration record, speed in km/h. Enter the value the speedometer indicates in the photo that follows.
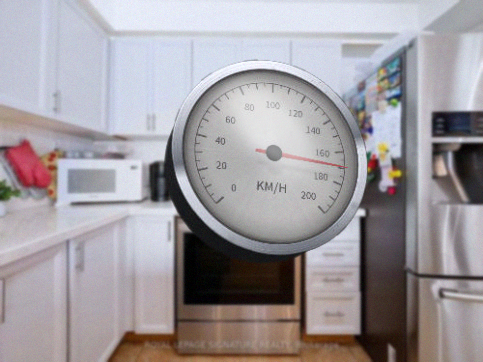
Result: 170 km/h
